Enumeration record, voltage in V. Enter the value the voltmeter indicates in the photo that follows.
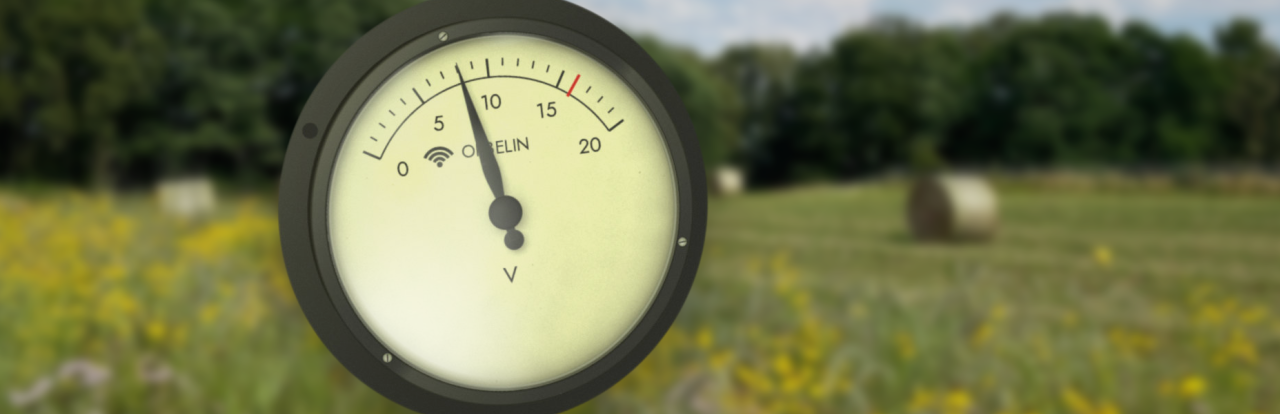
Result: 8 V
